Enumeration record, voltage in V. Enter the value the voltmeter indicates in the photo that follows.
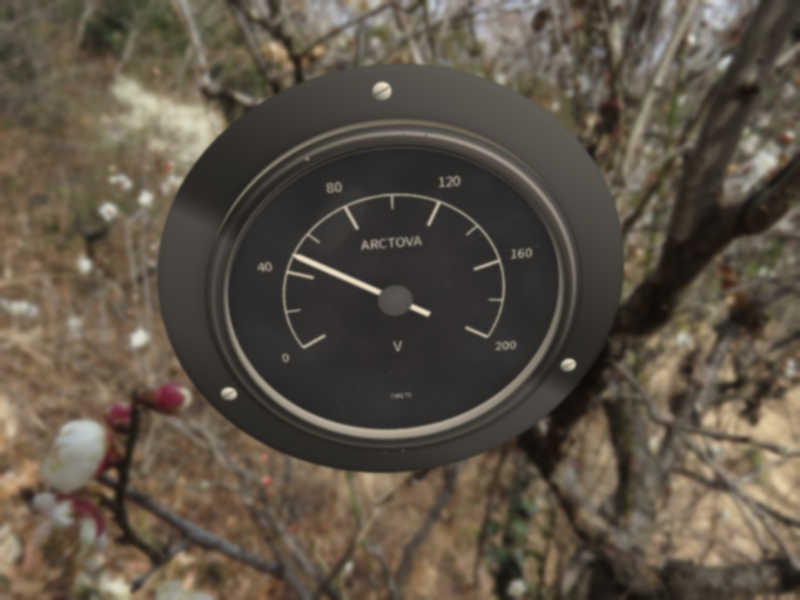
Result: 50 V
